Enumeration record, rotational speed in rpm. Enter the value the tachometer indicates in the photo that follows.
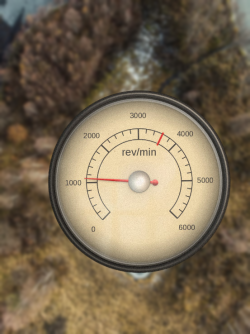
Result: 1100 rpm
